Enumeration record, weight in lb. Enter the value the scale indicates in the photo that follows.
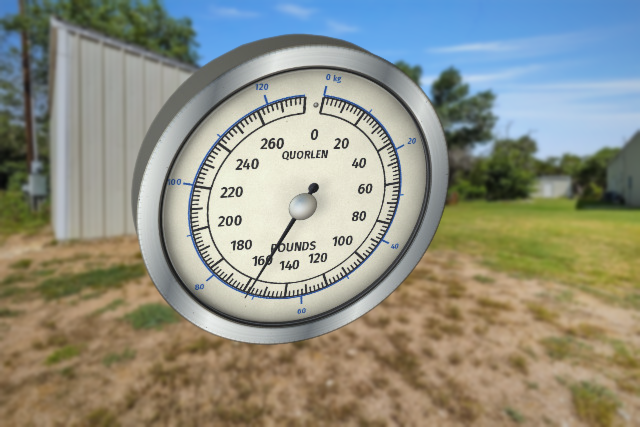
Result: 160 lb
